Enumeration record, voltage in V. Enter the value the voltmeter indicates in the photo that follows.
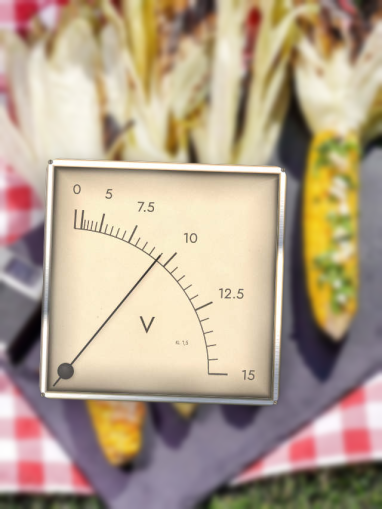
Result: 9.5 V
